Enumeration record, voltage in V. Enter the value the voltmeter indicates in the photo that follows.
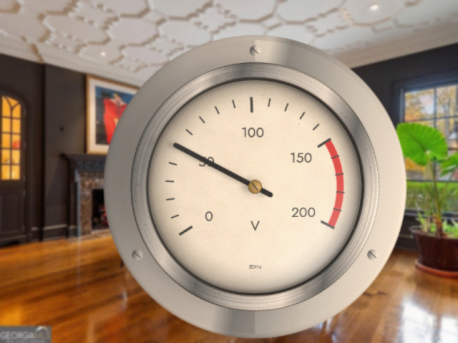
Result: 50 V
